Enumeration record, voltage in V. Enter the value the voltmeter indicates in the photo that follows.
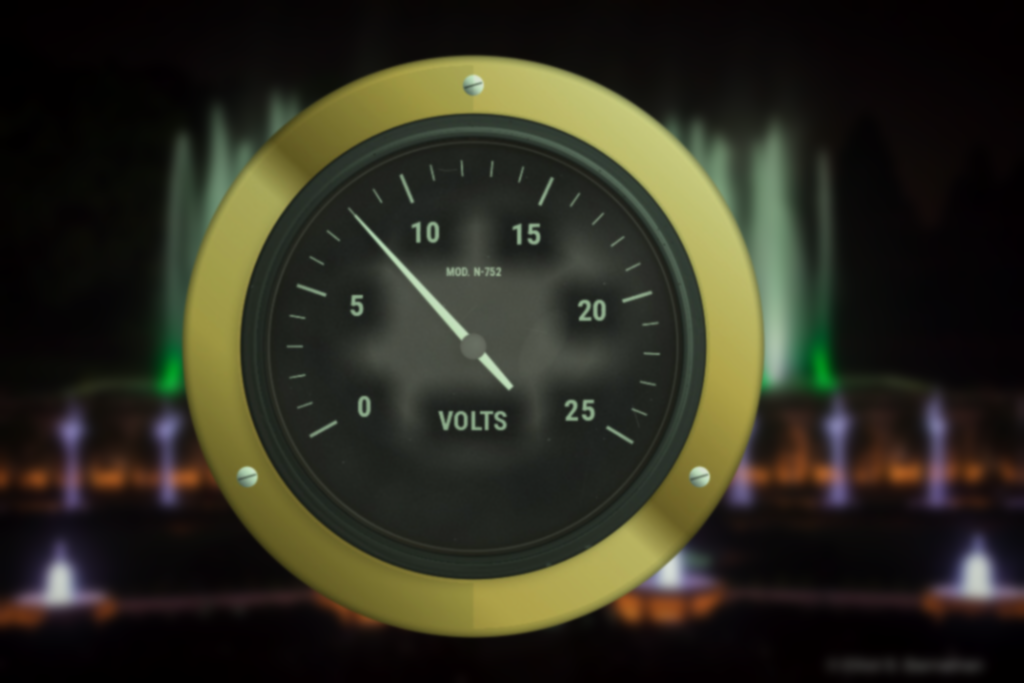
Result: 8 V
